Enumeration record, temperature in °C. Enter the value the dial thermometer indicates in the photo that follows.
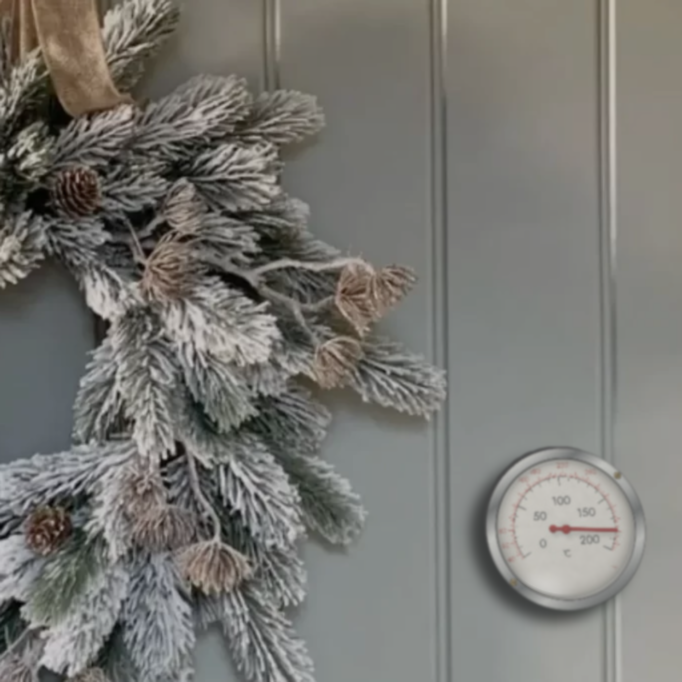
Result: 180 °C
